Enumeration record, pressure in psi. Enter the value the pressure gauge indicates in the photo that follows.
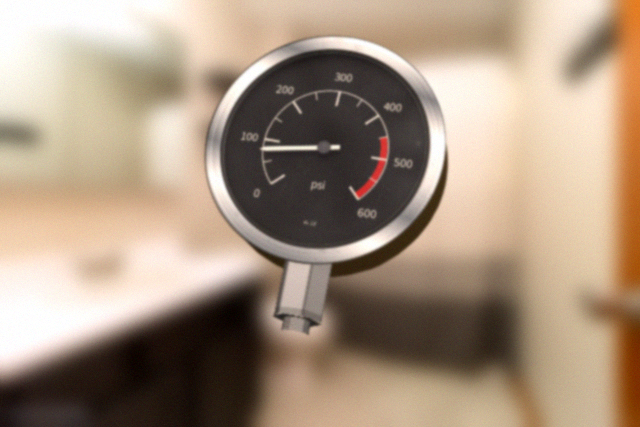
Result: 75 psi
